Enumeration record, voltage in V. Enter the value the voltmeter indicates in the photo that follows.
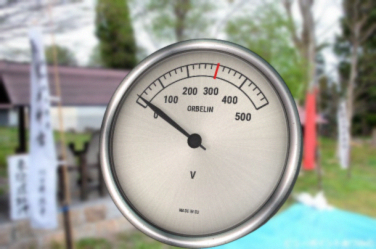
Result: 20 V
